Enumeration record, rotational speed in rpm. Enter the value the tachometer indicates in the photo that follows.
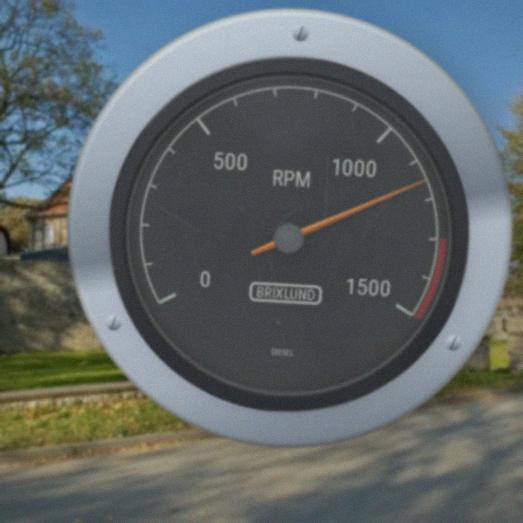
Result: 1150 rpm
